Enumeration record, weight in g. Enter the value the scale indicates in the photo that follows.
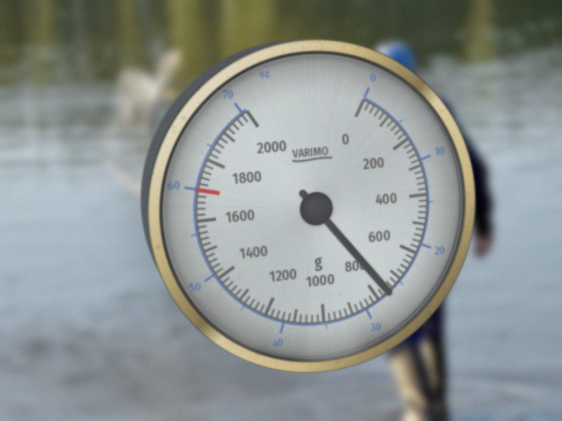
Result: 760 g
